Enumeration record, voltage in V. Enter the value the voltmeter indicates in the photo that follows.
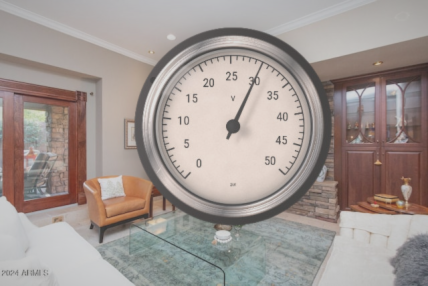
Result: 30 V
